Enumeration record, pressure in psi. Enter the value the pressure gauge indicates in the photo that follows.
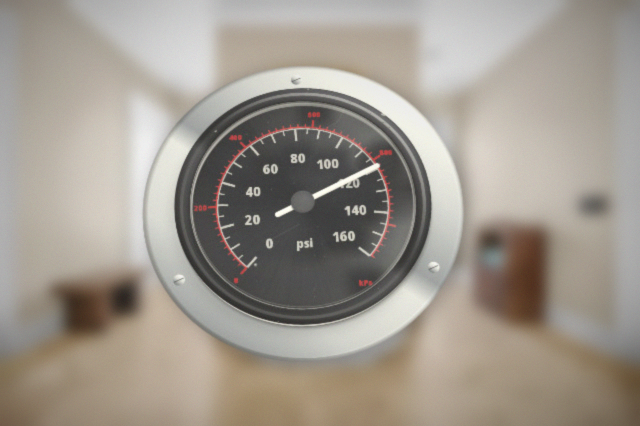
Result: 120 psi
